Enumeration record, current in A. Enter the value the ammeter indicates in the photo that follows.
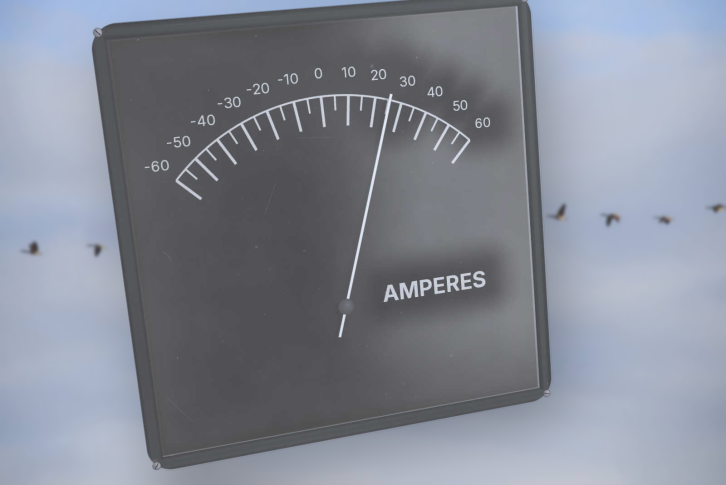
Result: 25 A
